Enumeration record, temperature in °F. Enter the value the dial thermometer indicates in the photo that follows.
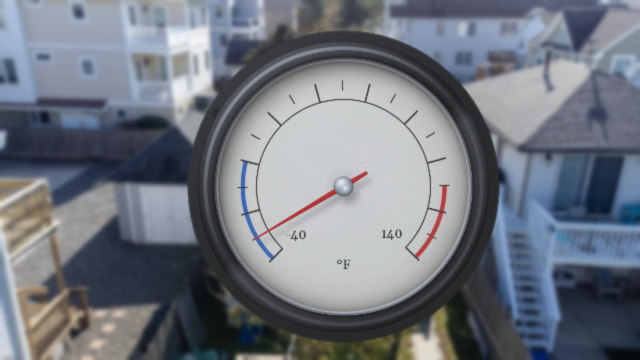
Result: -30 °F
